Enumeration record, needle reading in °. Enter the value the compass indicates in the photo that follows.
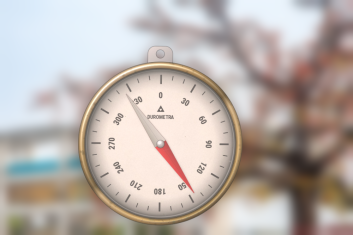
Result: 145 °
